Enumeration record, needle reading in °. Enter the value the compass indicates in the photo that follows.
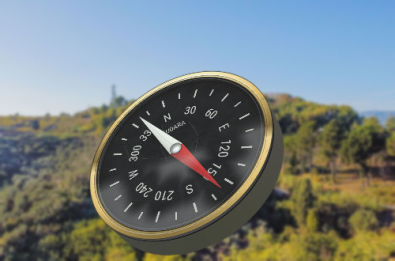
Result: 157.5 °
